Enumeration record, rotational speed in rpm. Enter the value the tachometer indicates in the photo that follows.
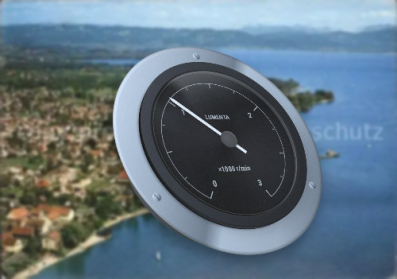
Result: 1000 rpm
